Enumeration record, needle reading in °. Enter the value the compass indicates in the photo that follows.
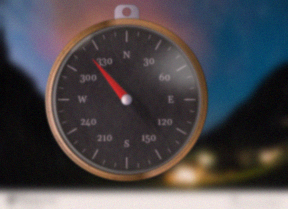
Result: 320 °
